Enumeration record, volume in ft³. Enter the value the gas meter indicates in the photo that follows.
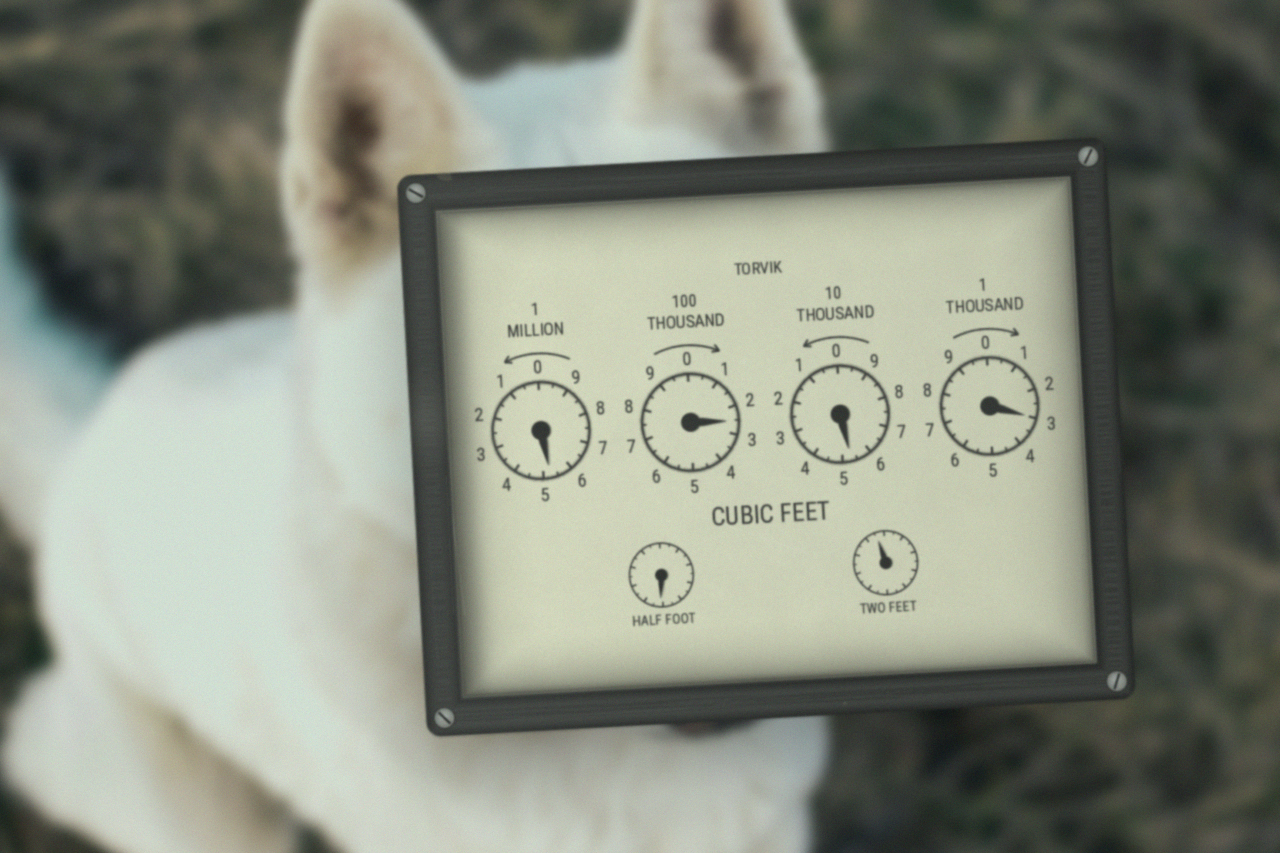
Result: 525300 ft³
